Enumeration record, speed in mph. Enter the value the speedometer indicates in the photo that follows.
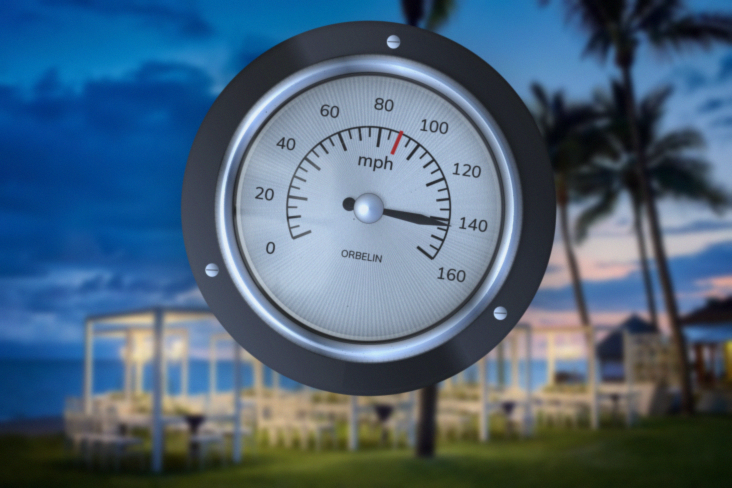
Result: 142.5 mph
